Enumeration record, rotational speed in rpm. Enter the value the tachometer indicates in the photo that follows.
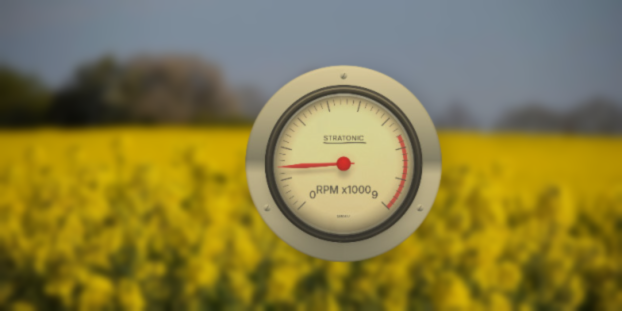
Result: 1400 rpm
